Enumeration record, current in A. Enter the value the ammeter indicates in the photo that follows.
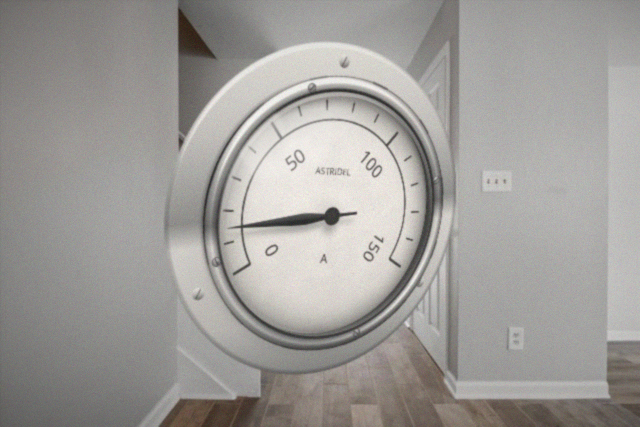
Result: 15 A
